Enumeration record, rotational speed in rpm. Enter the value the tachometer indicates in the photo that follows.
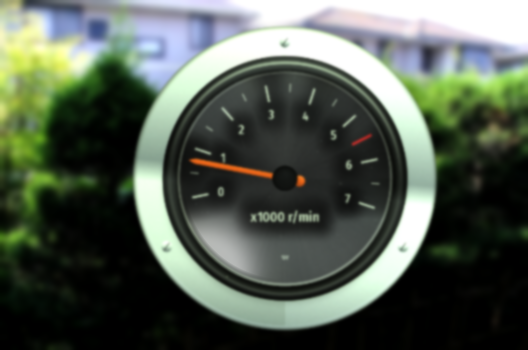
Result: 750 rpm
